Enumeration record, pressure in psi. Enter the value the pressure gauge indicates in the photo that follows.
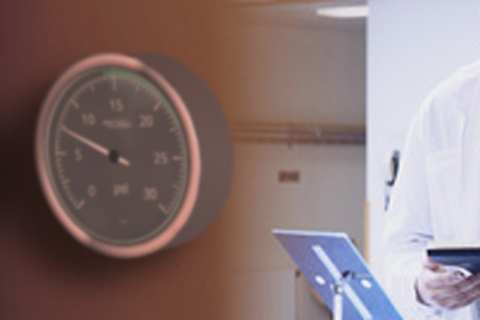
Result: 7.5 psi
